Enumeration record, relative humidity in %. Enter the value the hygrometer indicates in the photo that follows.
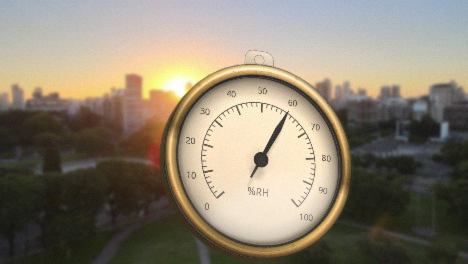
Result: 60 %
